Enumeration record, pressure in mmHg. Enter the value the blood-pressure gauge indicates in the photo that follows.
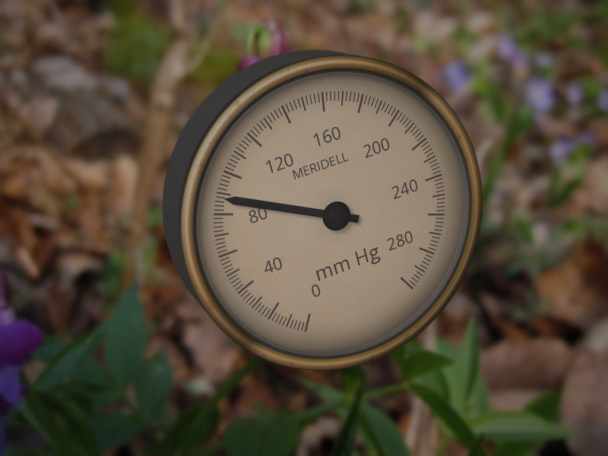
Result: 88 mmHg
